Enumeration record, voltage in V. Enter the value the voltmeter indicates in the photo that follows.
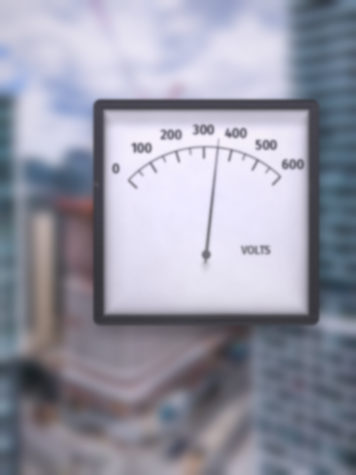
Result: 350 V
